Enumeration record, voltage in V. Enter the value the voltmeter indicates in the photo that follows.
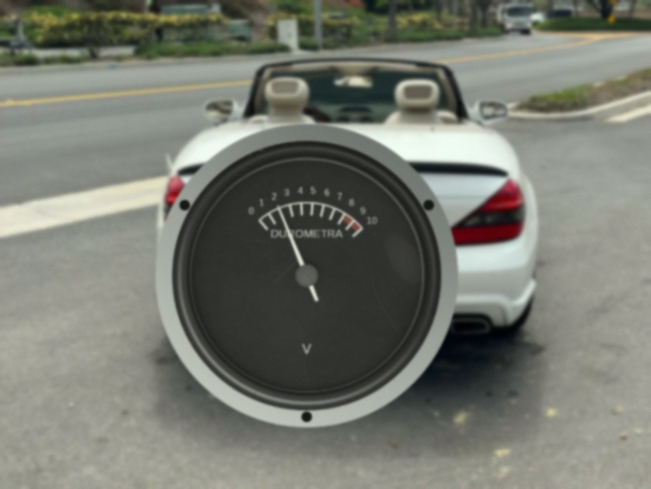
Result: 2 V
